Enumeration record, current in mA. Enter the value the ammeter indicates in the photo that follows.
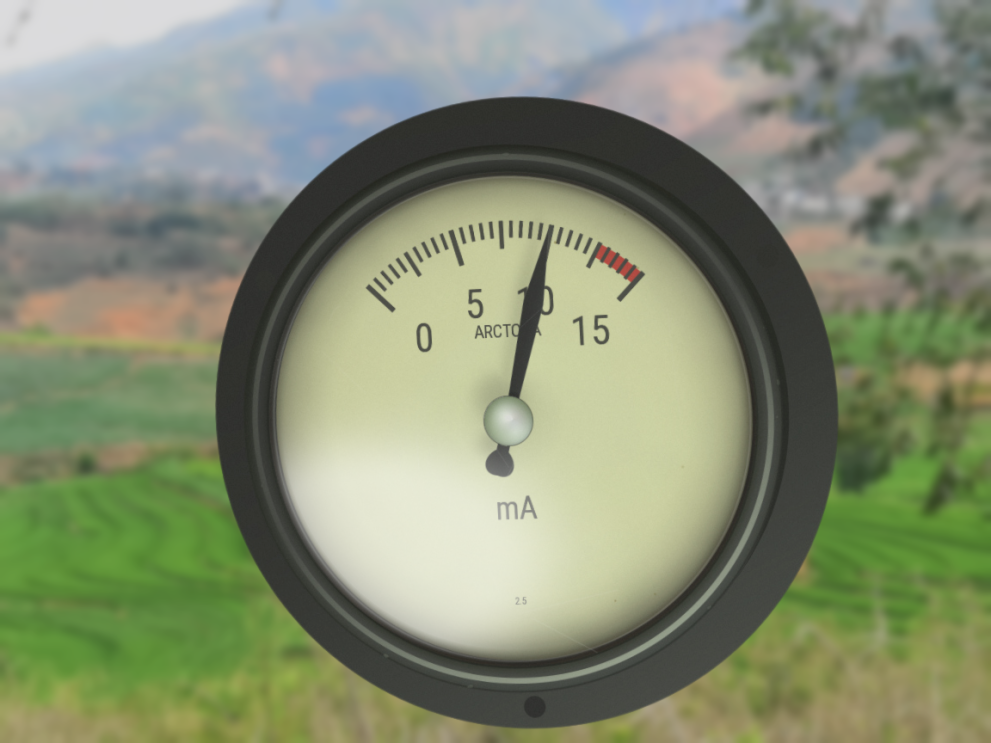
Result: 10 mA
